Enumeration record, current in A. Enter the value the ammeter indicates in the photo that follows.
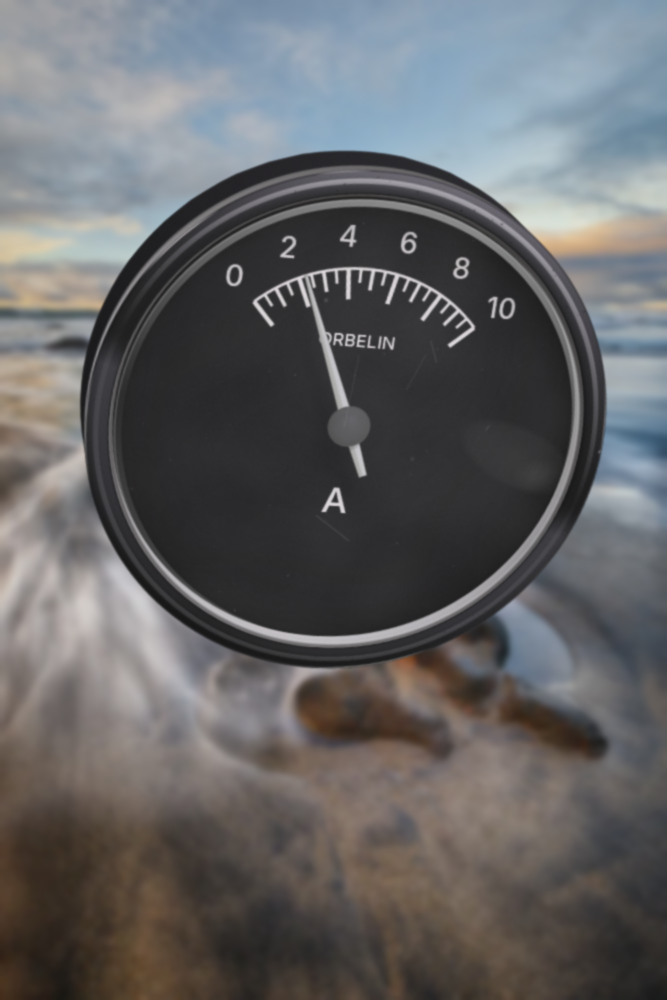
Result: 2.25 A
